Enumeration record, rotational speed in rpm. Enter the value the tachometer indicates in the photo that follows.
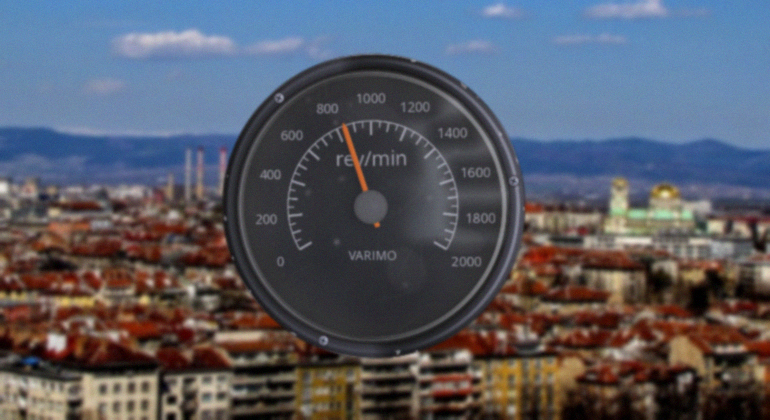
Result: 850 rpm
